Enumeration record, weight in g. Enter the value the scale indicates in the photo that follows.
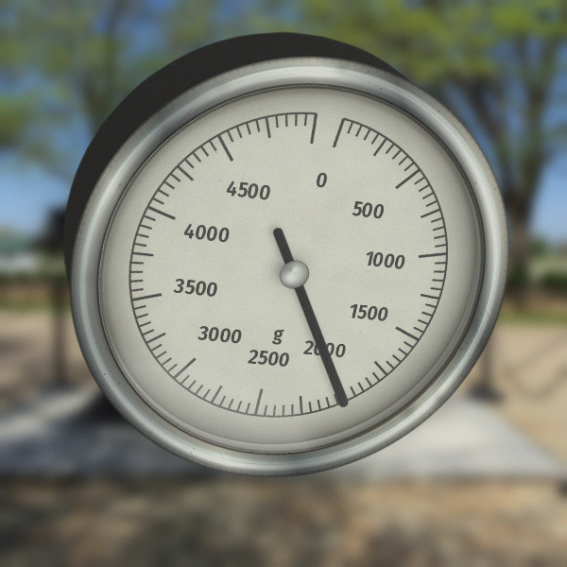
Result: 2025 g
